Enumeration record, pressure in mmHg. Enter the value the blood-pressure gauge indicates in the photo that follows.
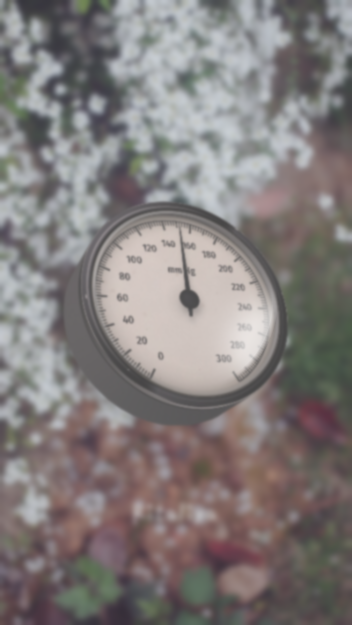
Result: 150 mmHg
